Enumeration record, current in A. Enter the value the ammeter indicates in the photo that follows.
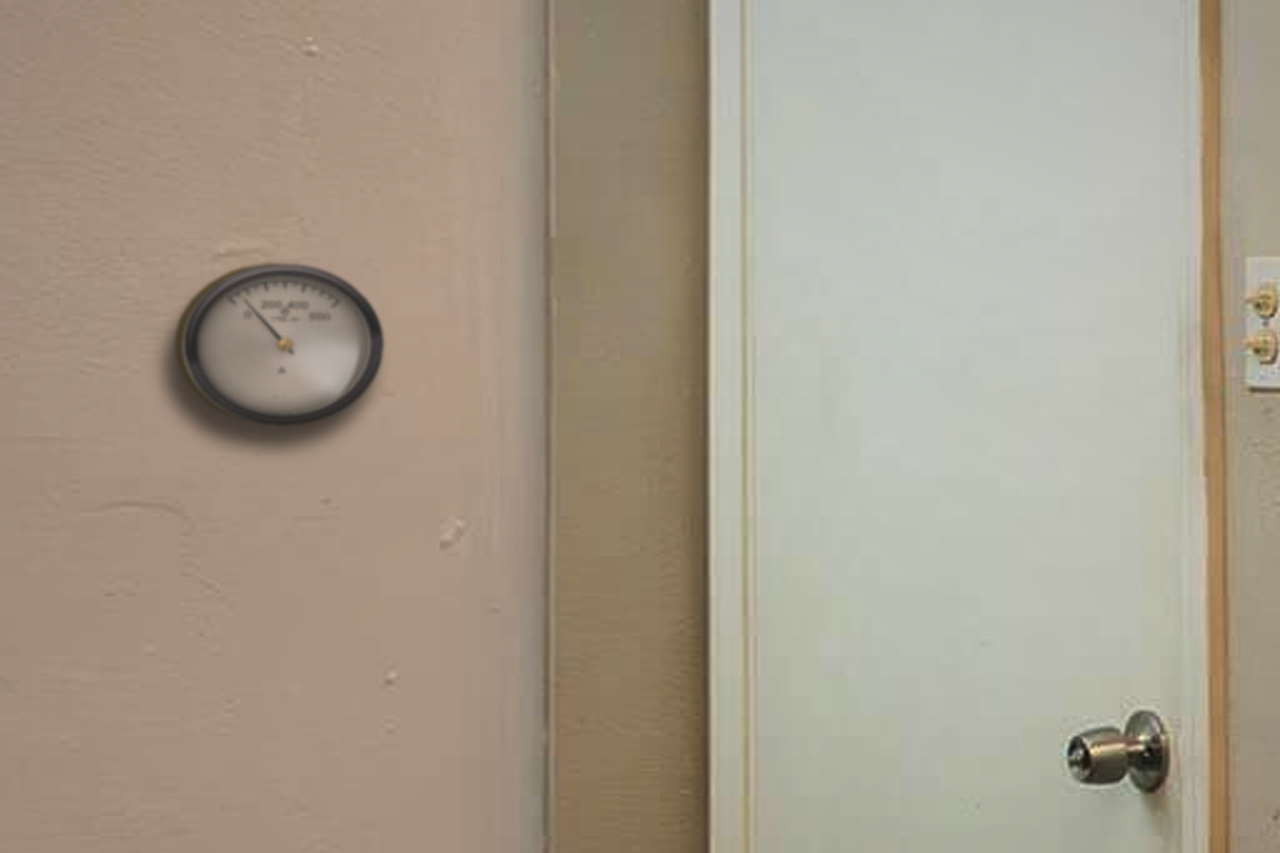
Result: 50 A
